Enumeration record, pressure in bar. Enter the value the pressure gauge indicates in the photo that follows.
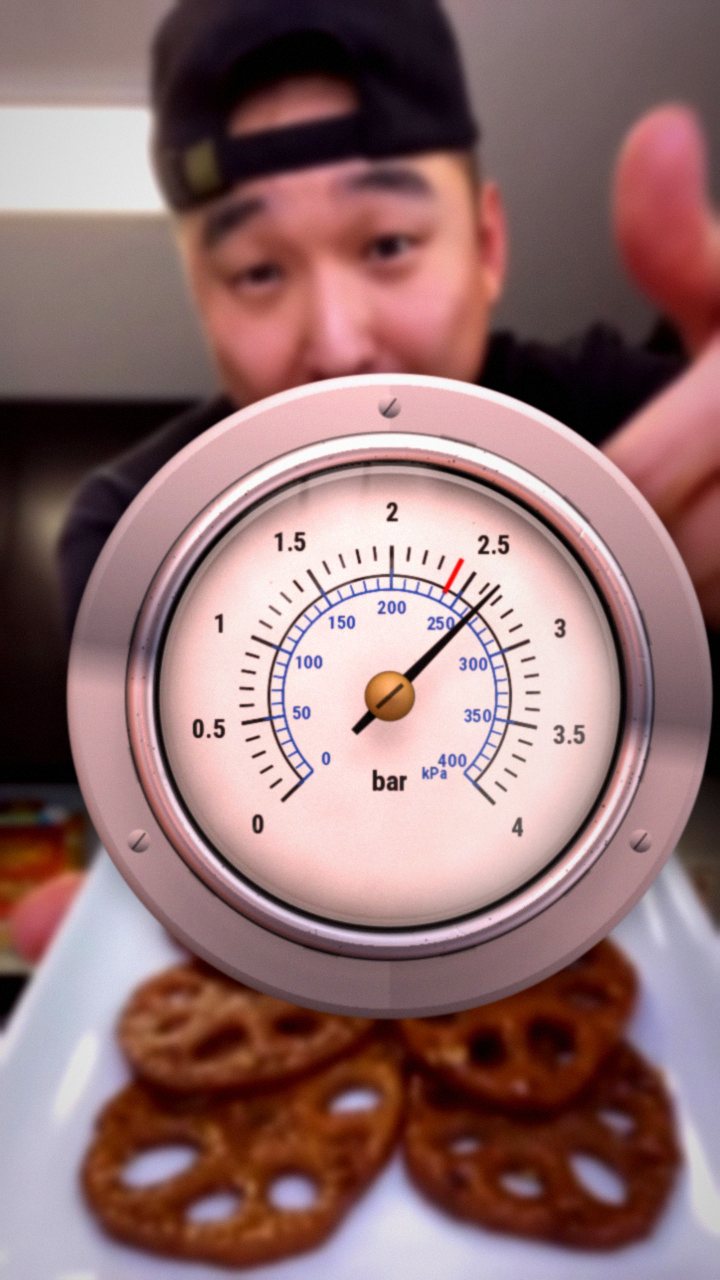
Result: 2.65 bar
